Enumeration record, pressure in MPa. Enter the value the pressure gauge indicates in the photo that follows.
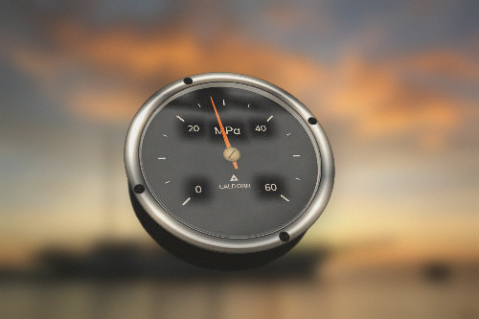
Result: 27.5 MPa
